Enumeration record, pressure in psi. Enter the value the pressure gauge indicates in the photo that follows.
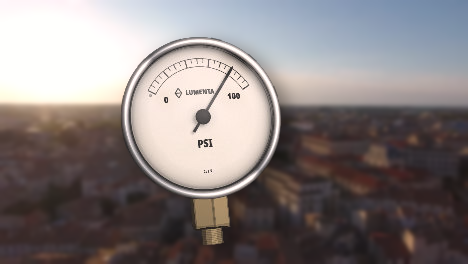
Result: 80 psi
